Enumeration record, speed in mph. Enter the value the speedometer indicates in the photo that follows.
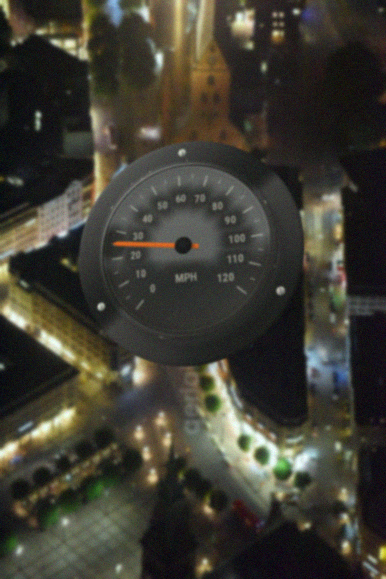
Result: 25 mph
